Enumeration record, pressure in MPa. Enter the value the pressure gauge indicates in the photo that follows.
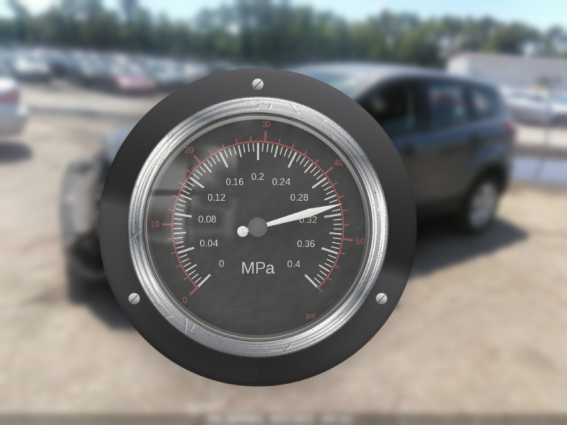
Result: 0.31 MPa
